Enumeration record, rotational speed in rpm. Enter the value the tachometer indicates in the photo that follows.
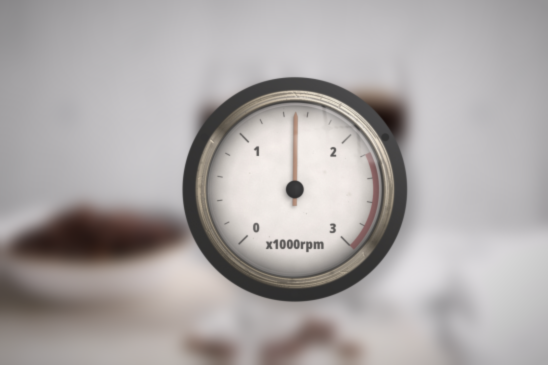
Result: 1500 rpm
